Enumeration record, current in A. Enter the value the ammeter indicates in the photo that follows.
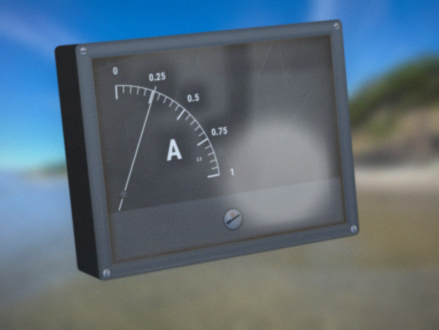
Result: 0.25 A
